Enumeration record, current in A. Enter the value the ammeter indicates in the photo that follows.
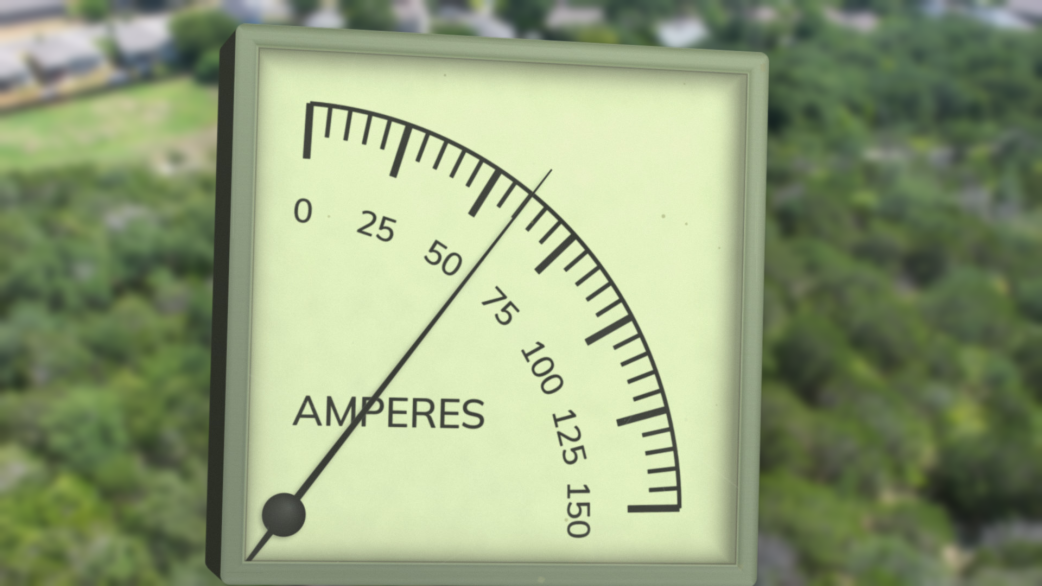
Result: 60 A
